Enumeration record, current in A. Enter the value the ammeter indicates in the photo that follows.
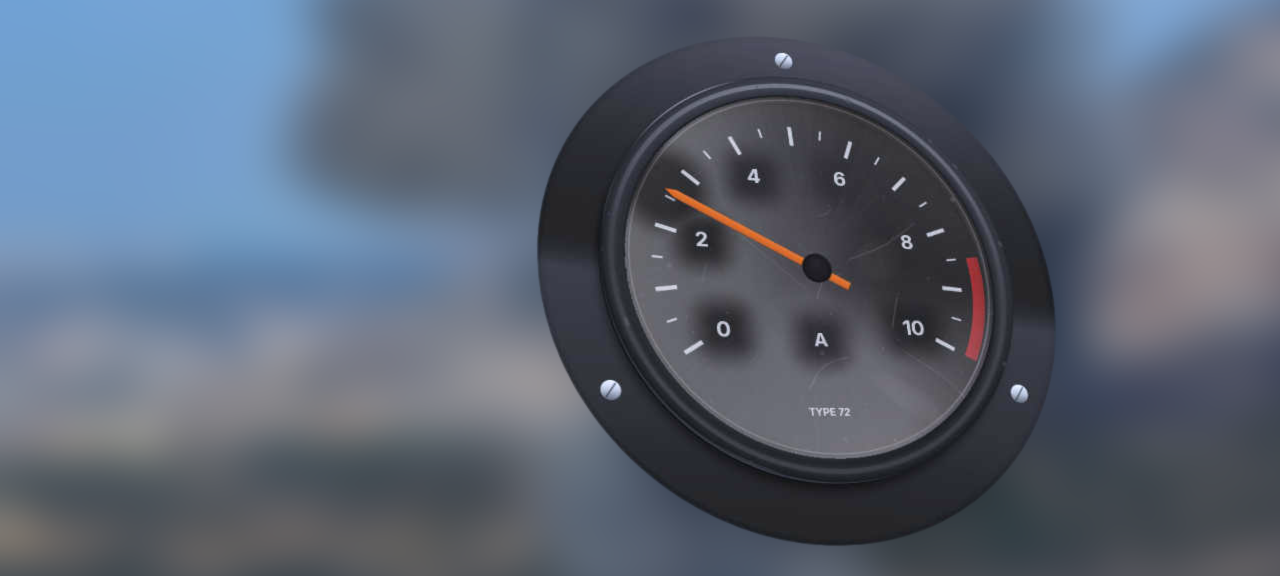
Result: 2.5 A
